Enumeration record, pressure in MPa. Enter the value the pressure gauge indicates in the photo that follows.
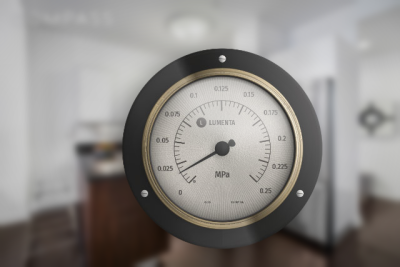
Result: 0.015 MPa
